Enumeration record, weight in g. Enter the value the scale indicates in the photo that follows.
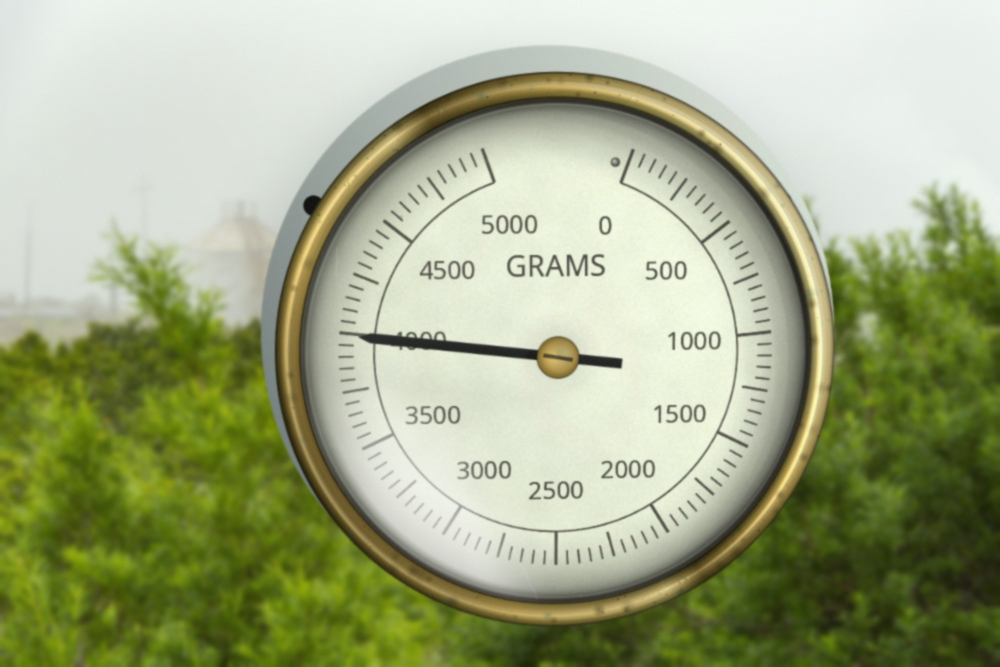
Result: 4000 g
